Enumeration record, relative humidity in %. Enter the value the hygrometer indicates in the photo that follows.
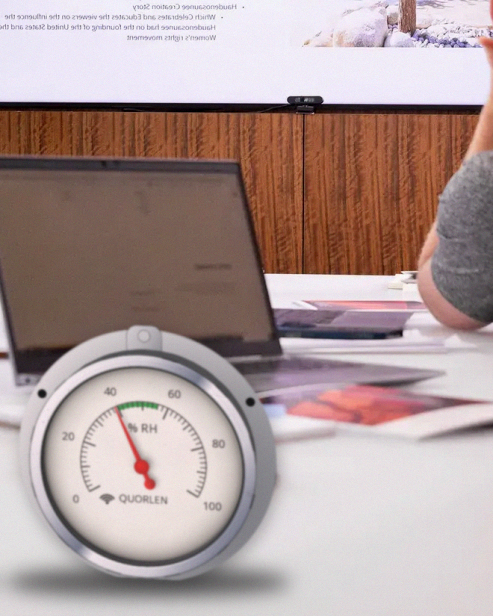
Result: 40 %
